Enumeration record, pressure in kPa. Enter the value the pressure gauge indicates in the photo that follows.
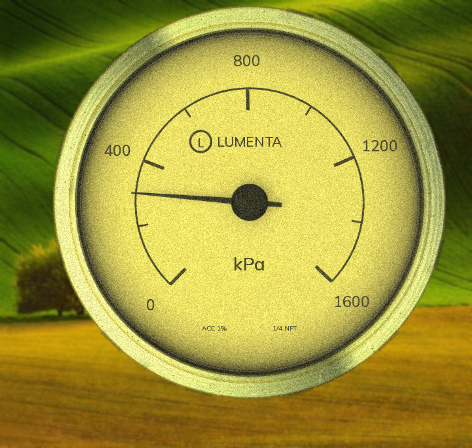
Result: 300 kPa
